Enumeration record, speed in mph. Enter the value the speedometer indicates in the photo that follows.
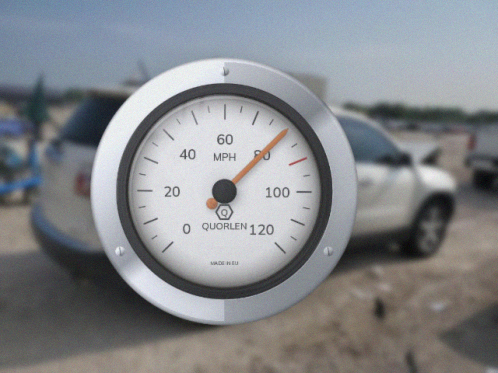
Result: 80 mph
